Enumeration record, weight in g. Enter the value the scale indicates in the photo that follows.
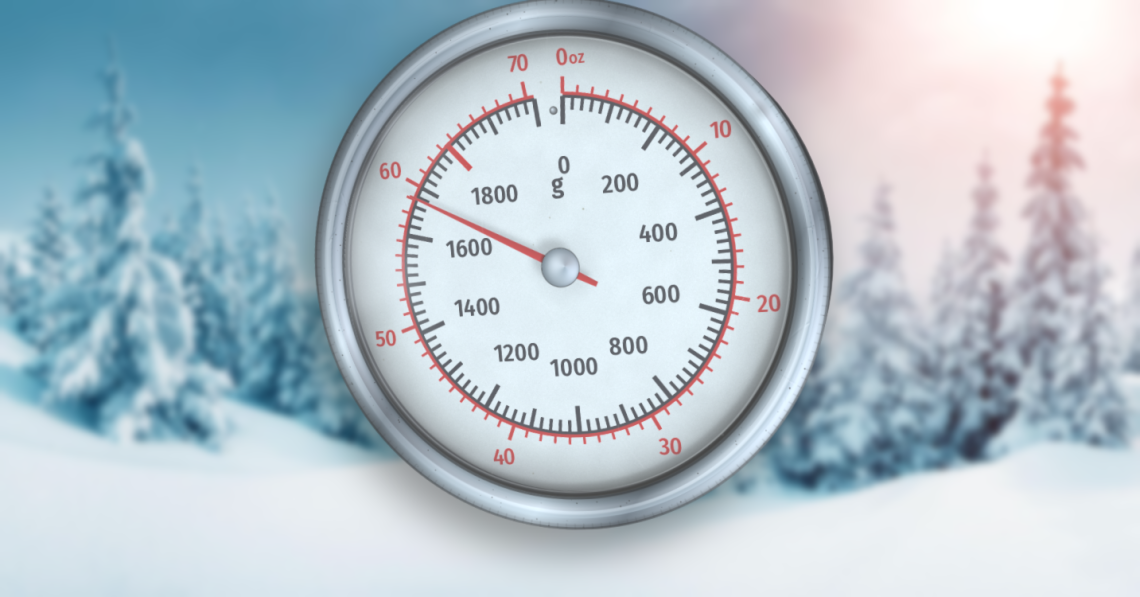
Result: 1680 g
